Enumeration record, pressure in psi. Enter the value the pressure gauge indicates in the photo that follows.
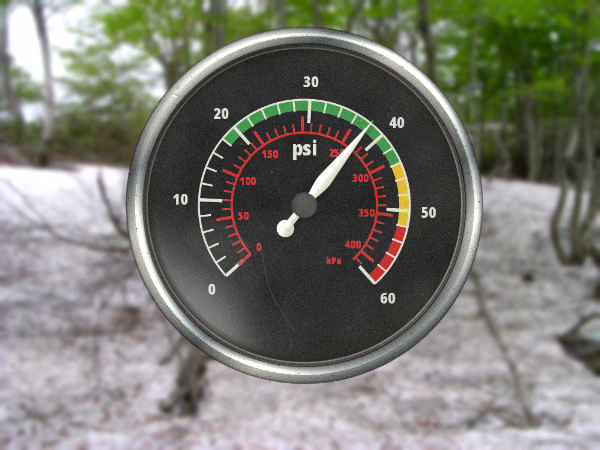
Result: 38 psi
